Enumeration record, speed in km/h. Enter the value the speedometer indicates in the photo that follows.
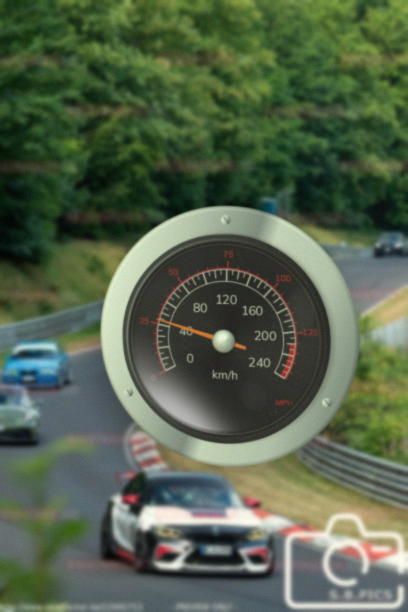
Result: 45 km/h
